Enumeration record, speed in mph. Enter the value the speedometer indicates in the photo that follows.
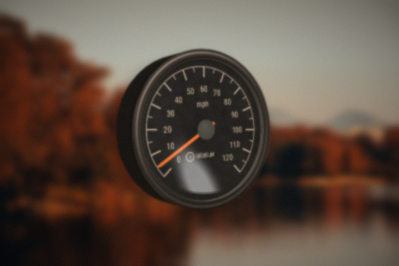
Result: 5 mph
